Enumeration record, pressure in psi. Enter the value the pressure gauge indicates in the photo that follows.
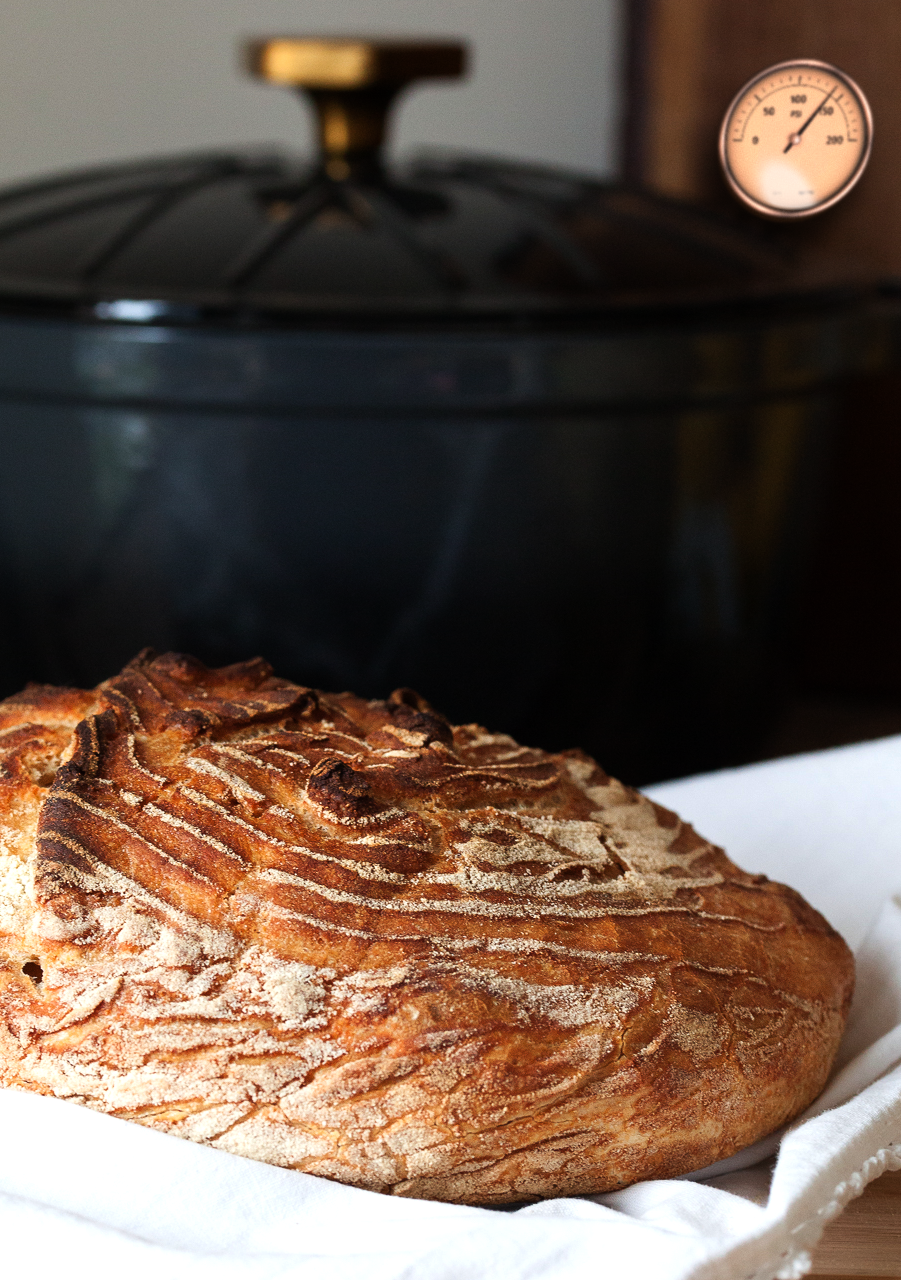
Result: 140 psi
